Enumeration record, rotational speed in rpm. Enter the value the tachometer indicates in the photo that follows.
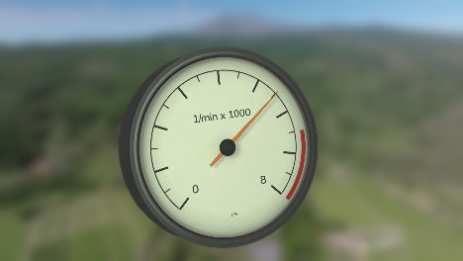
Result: 5500 rpm
